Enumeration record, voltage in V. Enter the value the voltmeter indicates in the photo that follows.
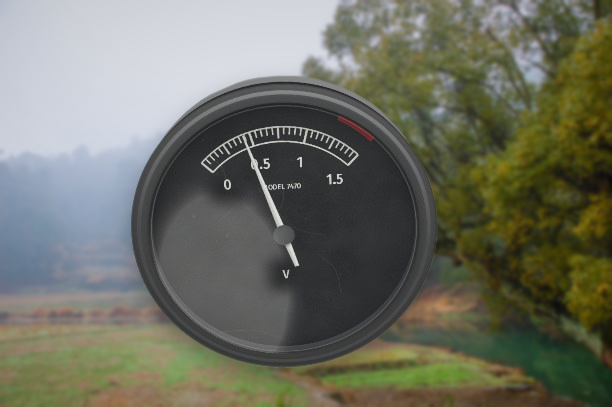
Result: 0.45 V
